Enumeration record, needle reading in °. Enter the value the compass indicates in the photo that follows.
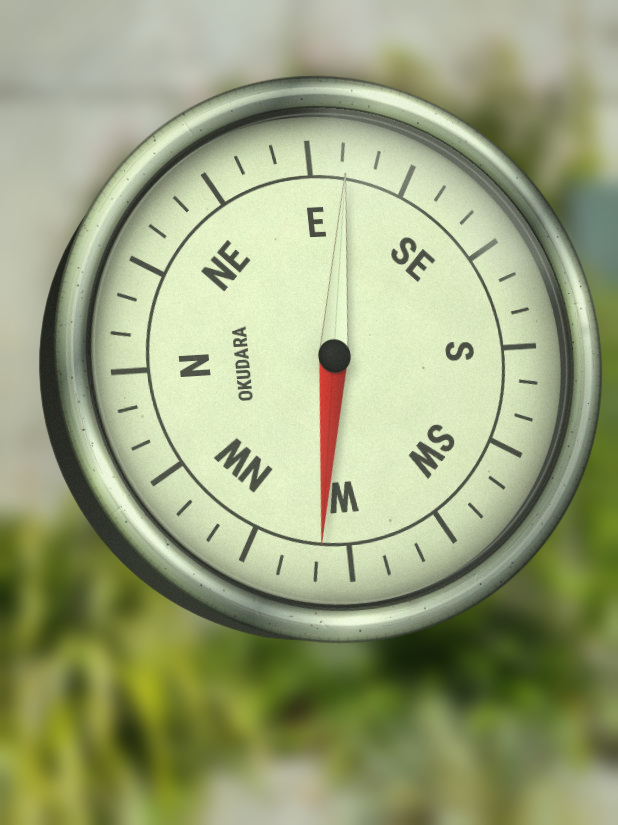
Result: 280 °
